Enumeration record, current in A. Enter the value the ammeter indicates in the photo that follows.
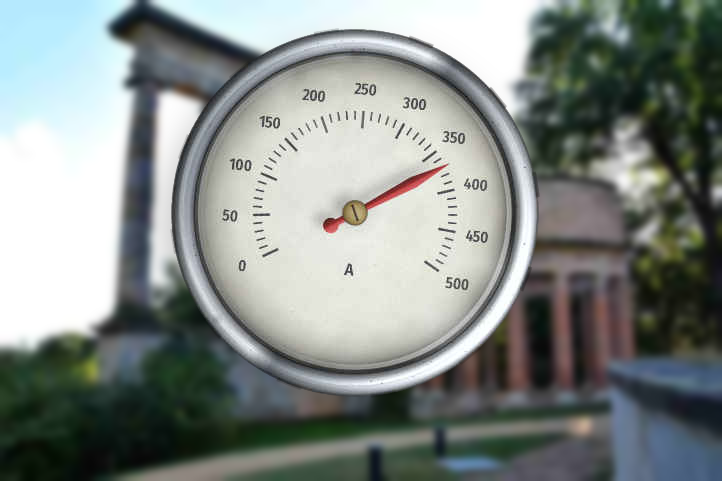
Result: 370 A
